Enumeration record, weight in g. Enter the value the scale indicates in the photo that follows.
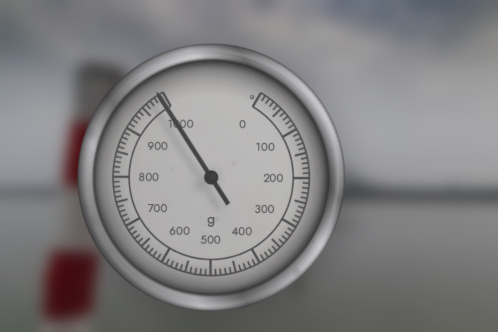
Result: 990 g
